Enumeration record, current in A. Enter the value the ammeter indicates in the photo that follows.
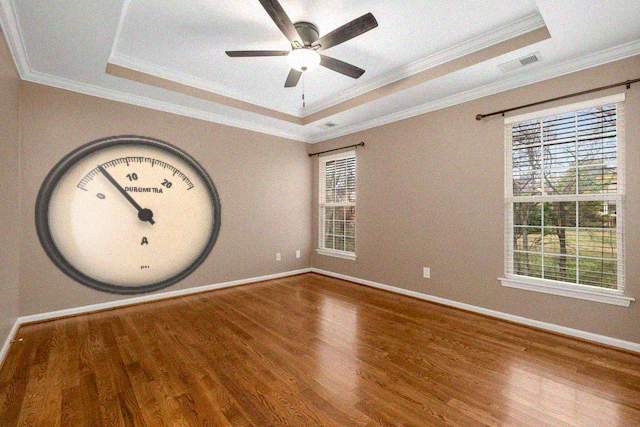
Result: 5 A
